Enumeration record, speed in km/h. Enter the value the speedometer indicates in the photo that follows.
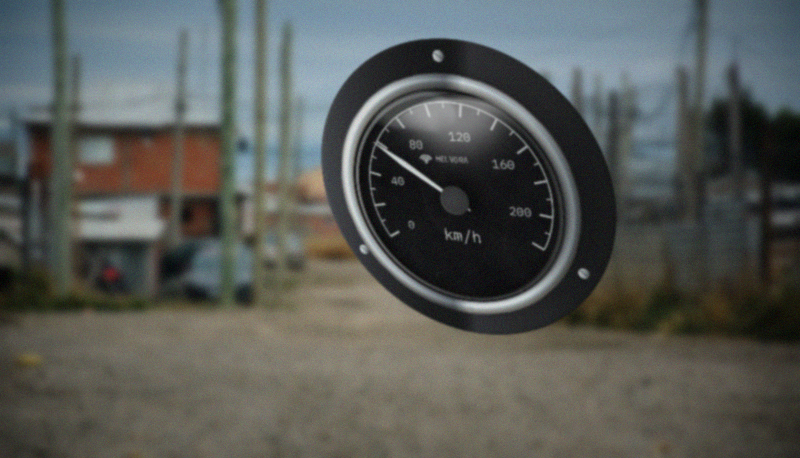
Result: 60 km/h
